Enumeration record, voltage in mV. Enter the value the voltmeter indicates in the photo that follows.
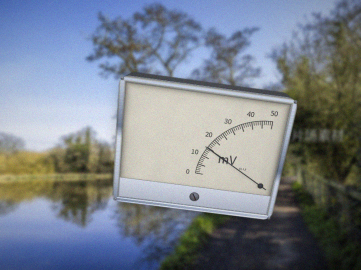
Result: 15 mV
